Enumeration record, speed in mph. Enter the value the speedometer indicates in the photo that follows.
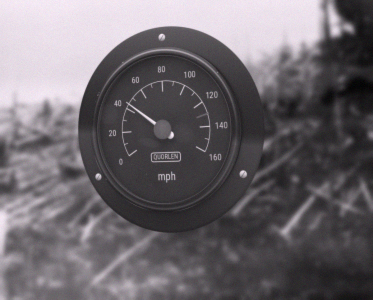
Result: 45 mph
